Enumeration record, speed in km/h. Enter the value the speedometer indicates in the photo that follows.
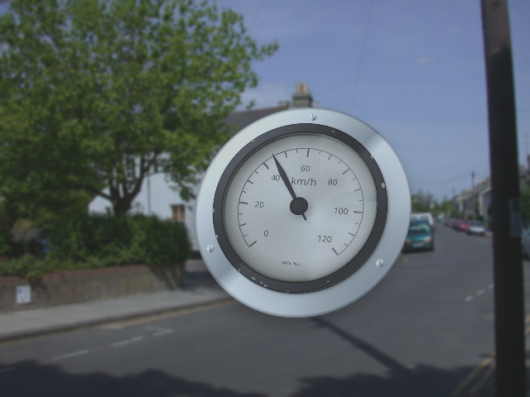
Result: 45 km/h
